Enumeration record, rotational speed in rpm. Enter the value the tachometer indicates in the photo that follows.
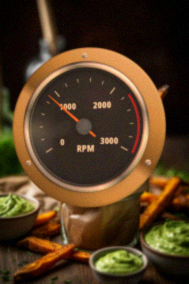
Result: 900 rpm
